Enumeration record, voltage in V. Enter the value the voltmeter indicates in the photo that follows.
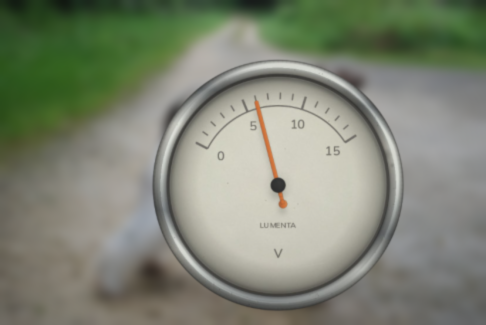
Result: 6 V
